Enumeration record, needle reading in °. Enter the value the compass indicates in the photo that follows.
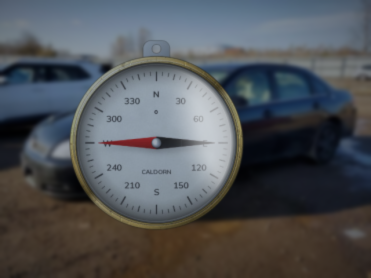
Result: 270 °
